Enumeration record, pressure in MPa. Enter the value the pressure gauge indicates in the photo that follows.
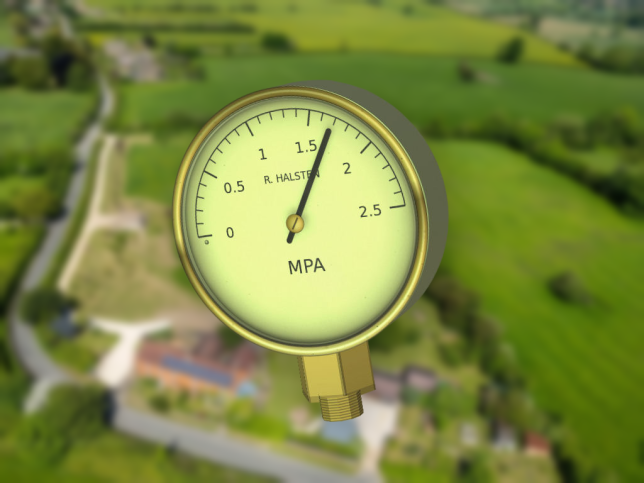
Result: 1.7 MPa
